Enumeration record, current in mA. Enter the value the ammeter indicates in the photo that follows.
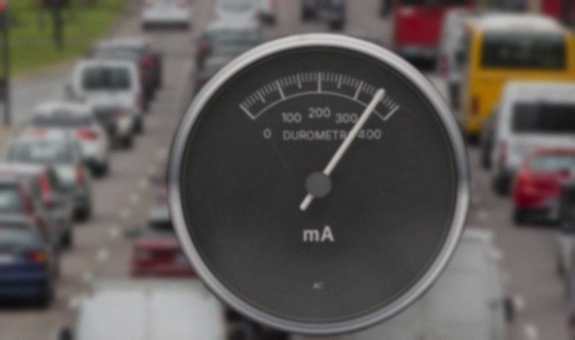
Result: 350 mA
